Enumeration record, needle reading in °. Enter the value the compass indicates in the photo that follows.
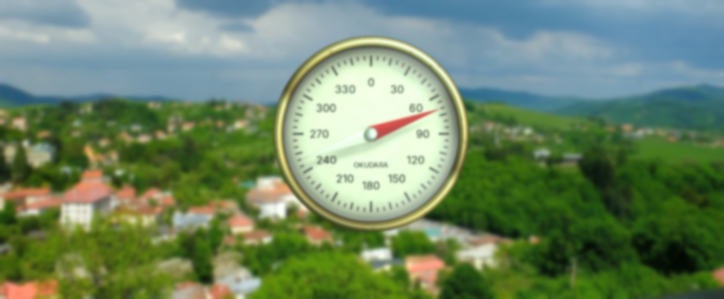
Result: 70 °
